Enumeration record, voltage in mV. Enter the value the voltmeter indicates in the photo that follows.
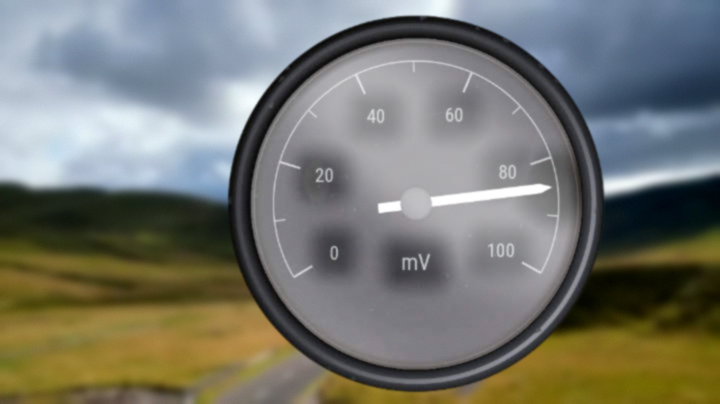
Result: 85 mV
